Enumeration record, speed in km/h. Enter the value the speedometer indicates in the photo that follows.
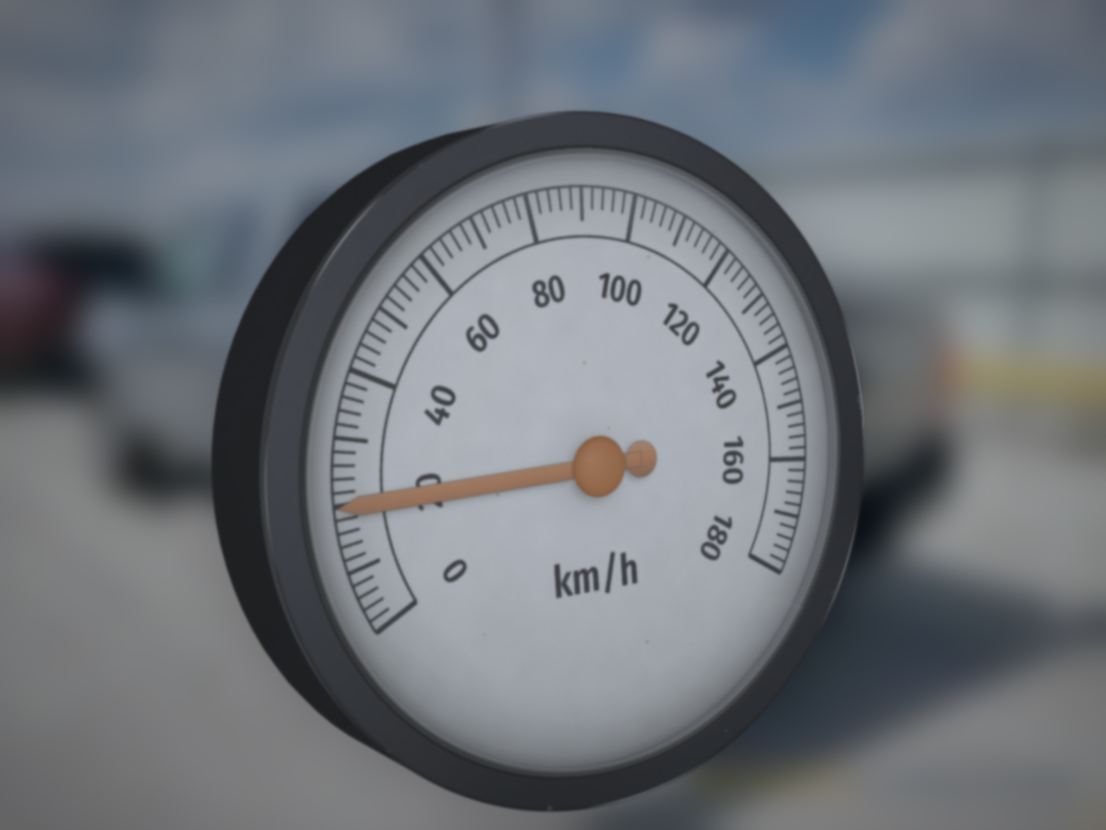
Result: 20 km/h
